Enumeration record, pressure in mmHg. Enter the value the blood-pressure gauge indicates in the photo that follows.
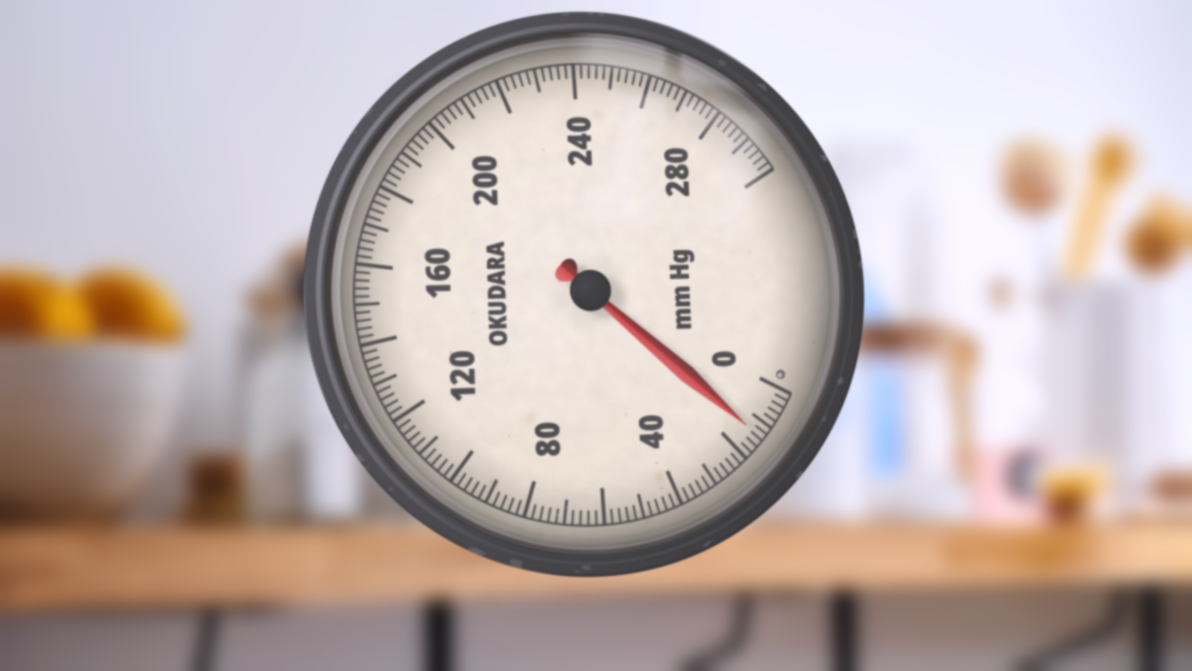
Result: 14 mmHg
